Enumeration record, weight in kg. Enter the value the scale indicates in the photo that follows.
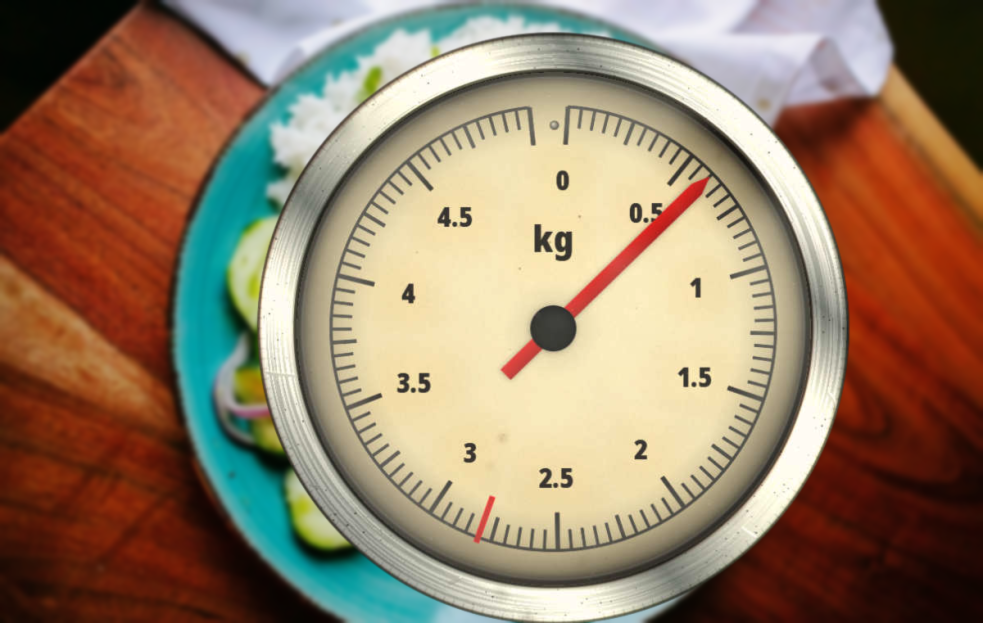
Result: 0.6 kg
